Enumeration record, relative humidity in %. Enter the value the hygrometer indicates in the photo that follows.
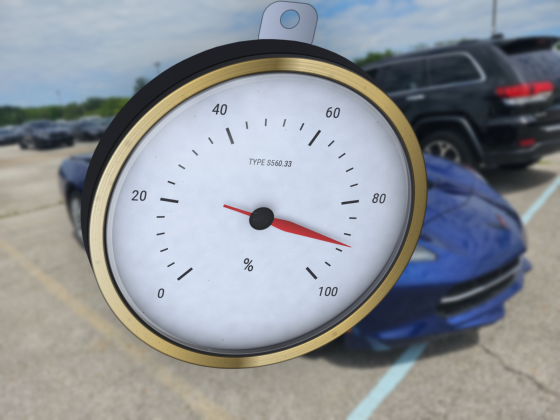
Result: 90 %
